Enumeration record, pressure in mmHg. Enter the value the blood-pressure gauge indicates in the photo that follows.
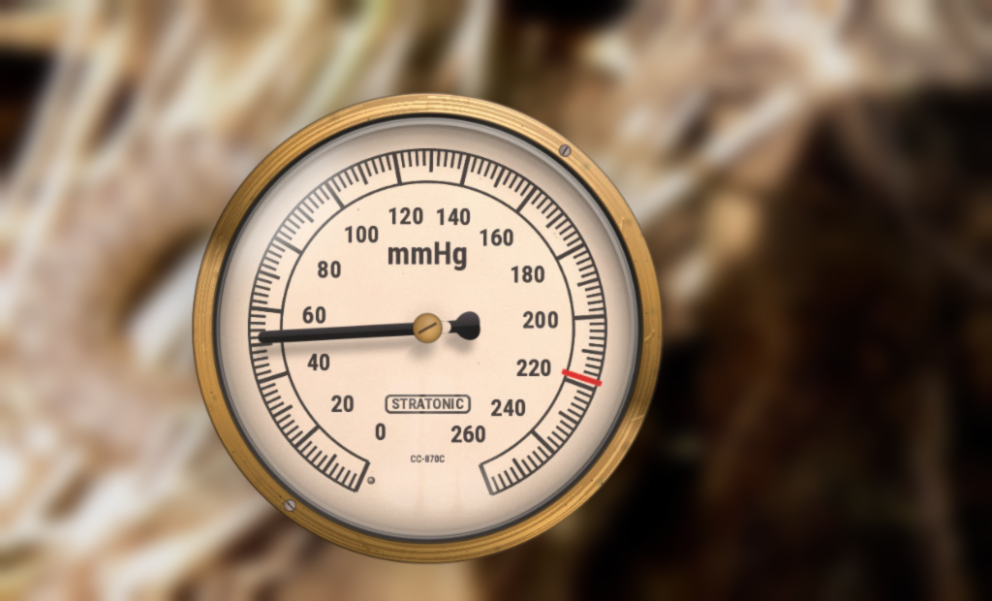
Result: 52 mmHg
